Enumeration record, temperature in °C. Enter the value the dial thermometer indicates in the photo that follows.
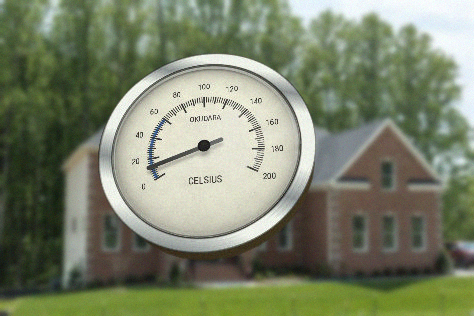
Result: 10 °C
